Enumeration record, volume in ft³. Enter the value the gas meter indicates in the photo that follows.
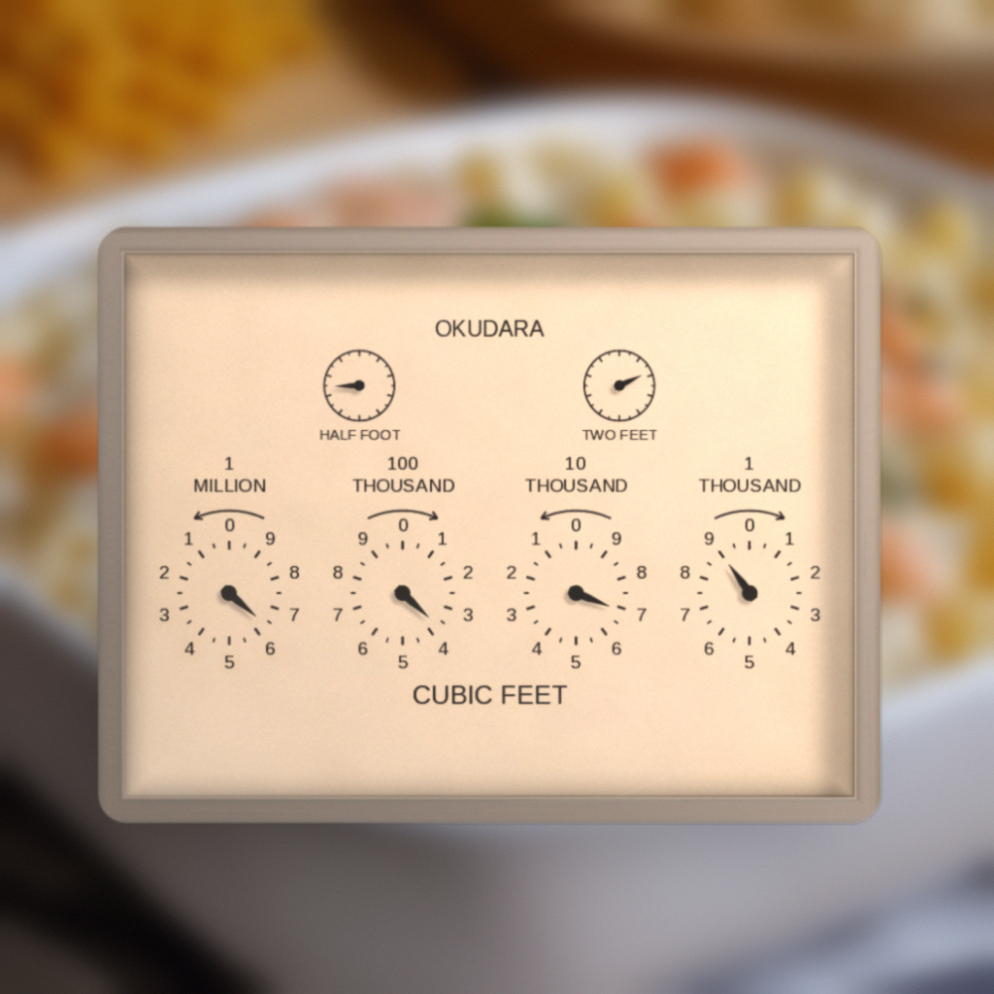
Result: 636900 ft³
